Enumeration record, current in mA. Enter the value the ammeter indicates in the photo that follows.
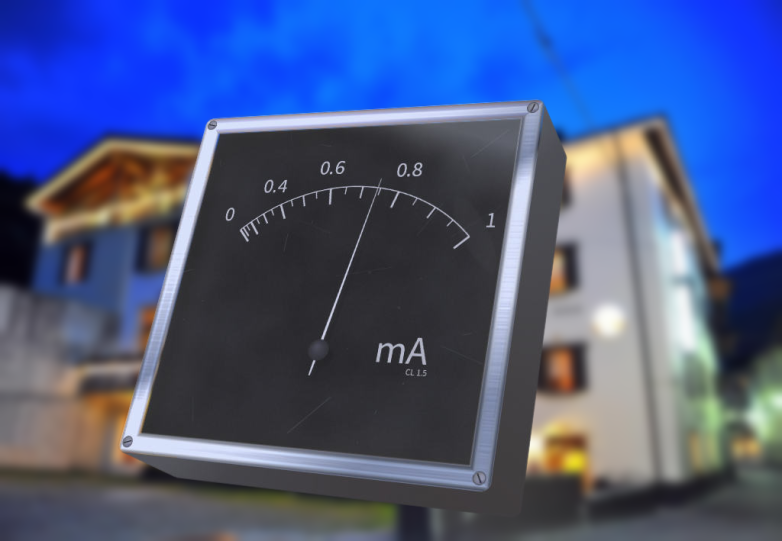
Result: 0.75 mA
